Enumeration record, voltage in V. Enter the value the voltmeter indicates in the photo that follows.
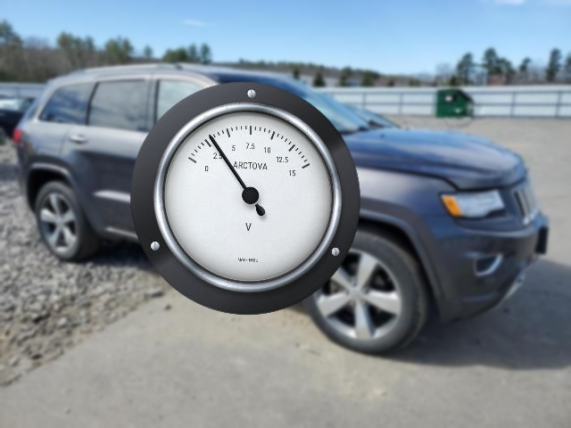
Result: 3 V
